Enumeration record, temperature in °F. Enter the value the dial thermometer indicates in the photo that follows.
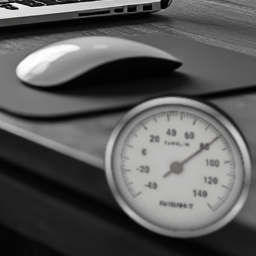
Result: 80 °F
